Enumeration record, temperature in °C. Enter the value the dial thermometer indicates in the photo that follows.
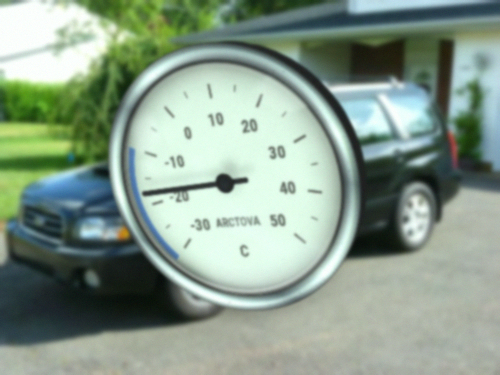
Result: -17.5 °C
